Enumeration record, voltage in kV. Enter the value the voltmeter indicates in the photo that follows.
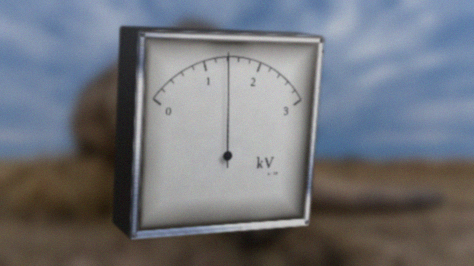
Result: 1.4 kV
